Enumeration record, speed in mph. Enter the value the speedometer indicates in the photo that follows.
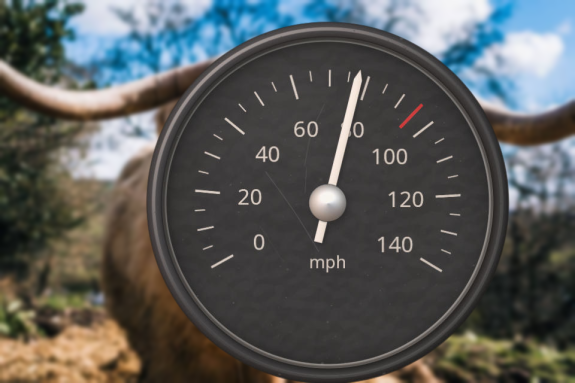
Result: 77.5 mph
